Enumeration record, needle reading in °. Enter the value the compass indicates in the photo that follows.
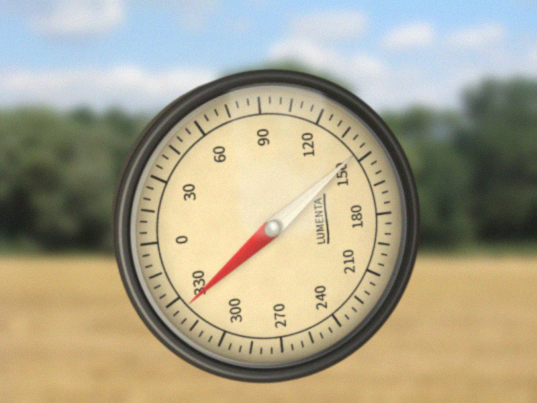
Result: 325 °
